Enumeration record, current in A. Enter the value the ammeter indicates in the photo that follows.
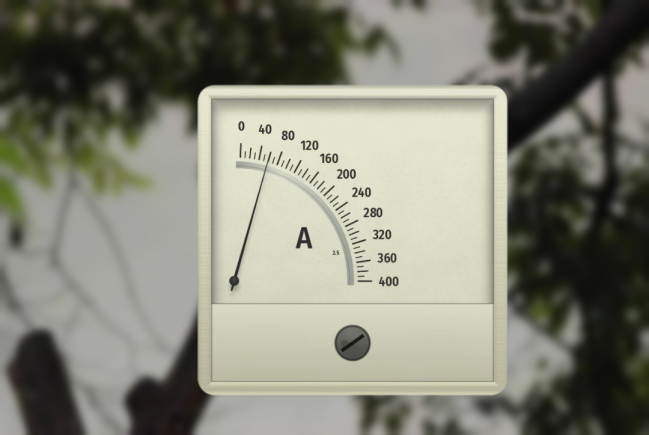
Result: 60 A
